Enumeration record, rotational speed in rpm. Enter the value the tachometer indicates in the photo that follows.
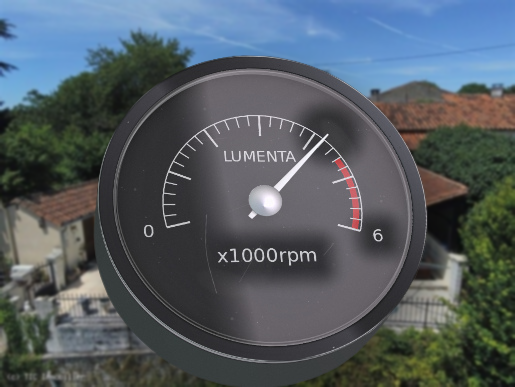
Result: 4200 rpm
